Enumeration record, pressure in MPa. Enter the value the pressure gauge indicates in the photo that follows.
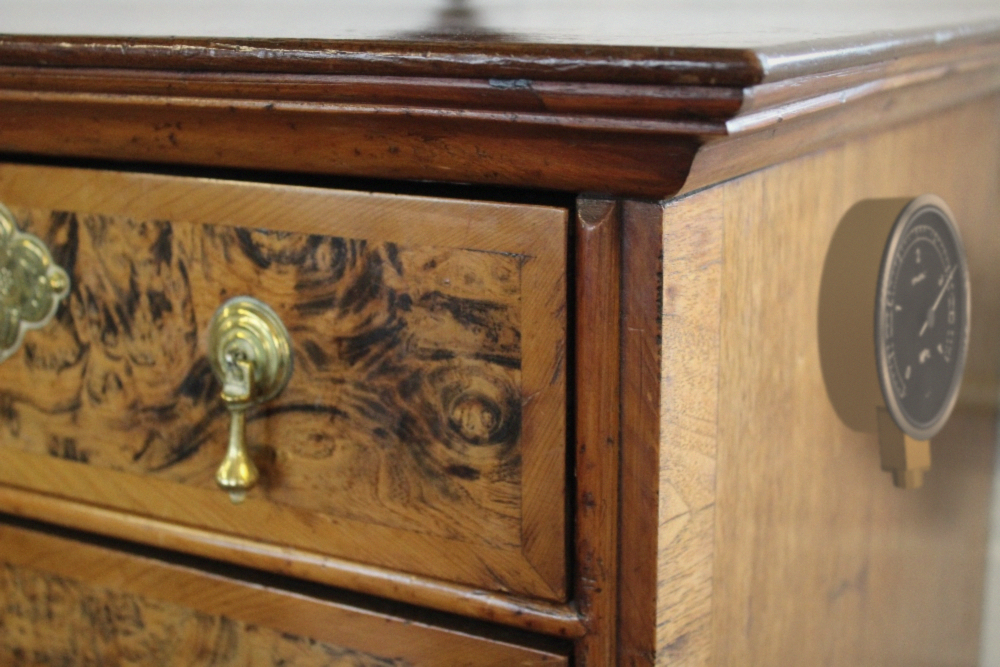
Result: 3 MPa
